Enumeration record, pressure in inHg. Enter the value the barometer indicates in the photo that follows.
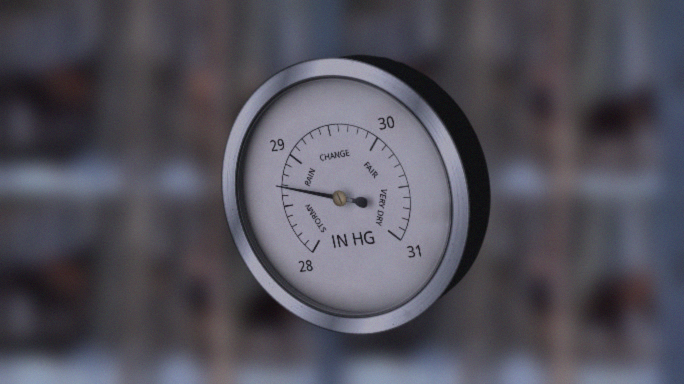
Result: 28.7 inHg
